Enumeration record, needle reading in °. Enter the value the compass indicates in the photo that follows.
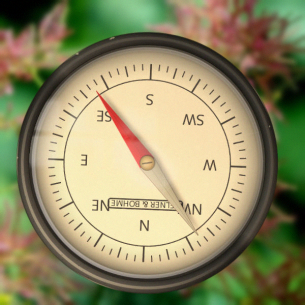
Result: 142.5 °
